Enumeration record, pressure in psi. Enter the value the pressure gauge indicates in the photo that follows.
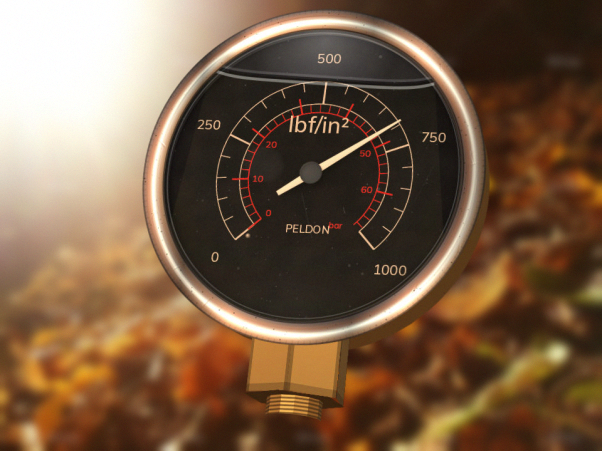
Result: 700 psi
